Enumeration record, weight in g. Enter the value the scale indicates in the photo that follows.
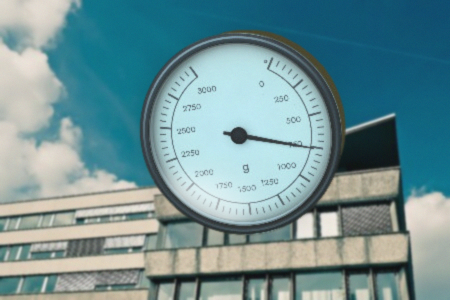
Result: 750 g
